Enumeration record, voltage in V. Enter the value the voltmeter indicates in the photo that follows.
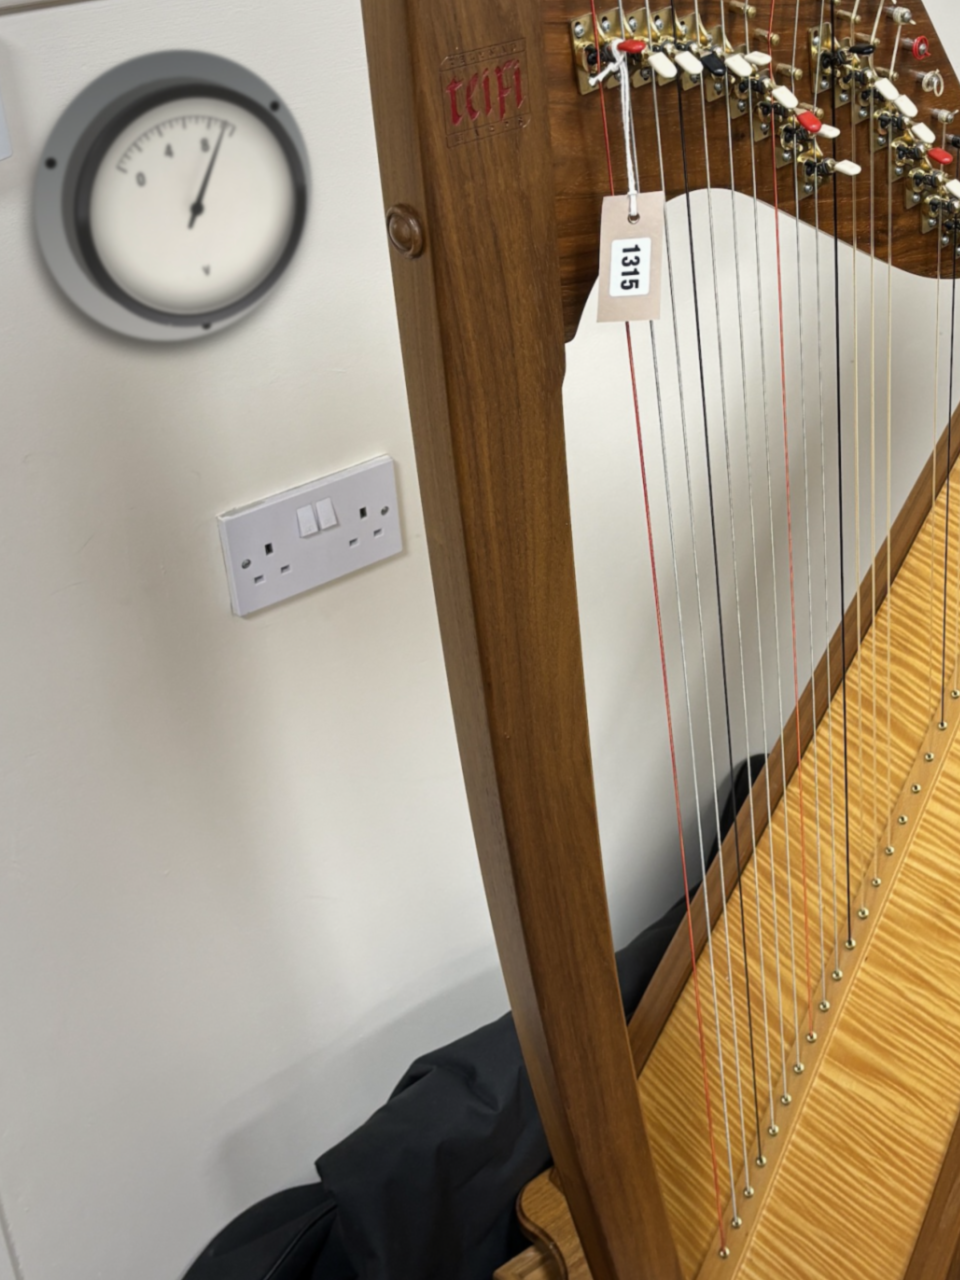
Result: 9 V
